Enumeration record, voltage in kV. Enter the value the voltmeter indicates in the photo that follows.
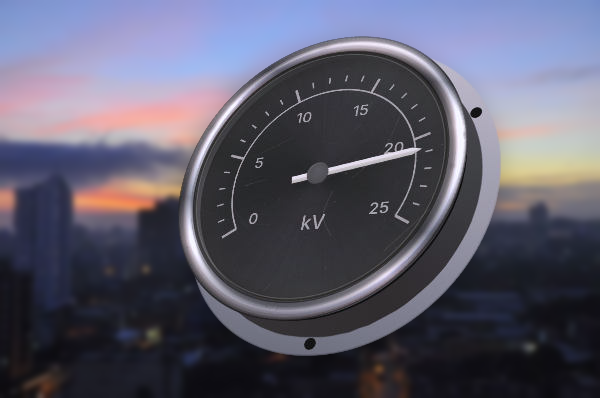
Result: 21 kV
